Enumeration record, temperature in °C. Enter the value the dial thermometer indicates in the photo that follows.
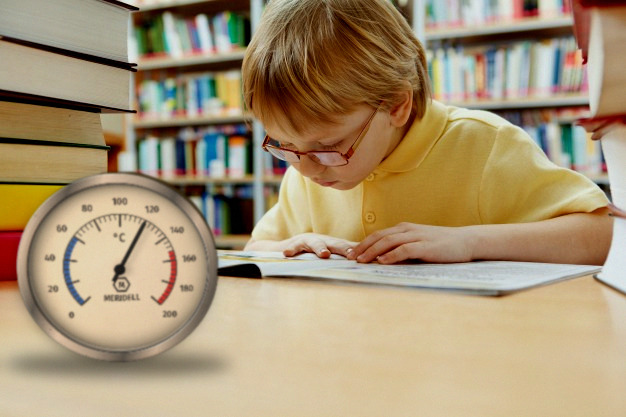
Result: 120 °C
